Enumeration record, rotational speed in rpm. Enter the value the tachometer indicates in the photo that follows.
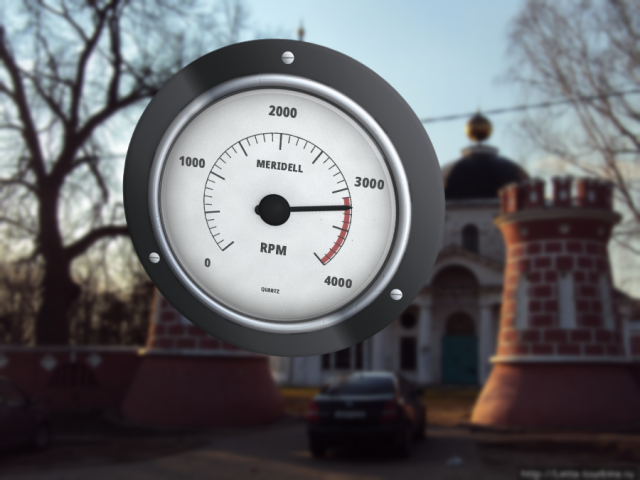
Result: 3200 rpm
